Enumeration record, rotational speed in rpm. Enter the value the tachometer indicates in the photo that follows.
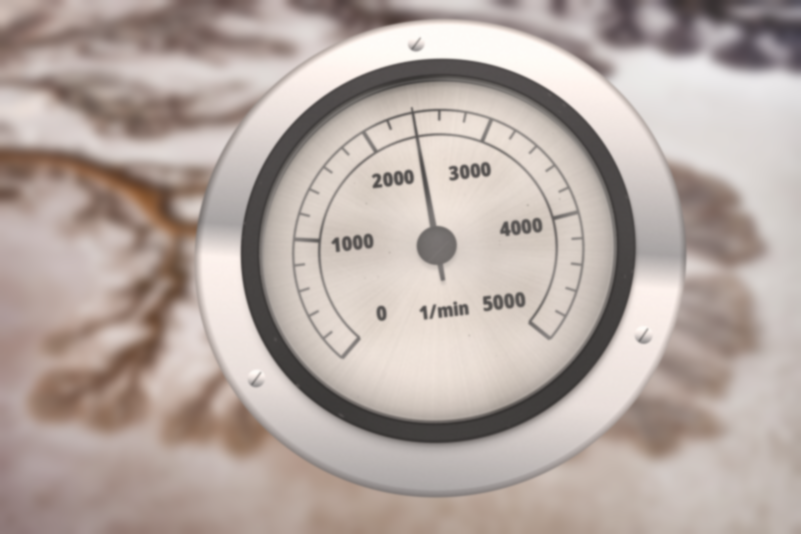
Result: 2400 rpm
